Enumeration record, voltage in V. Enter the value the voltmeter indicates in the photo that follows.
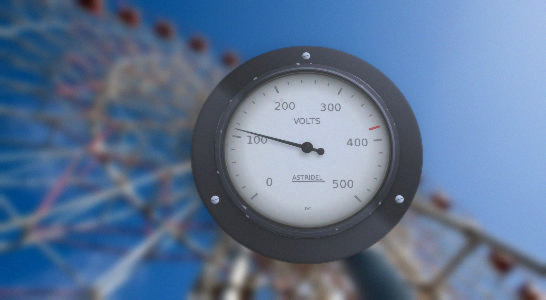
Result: 110 V
